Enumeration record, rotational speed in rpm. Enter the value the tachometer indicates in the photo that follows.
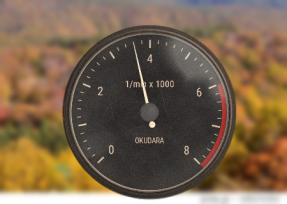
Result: 3600 rpm
